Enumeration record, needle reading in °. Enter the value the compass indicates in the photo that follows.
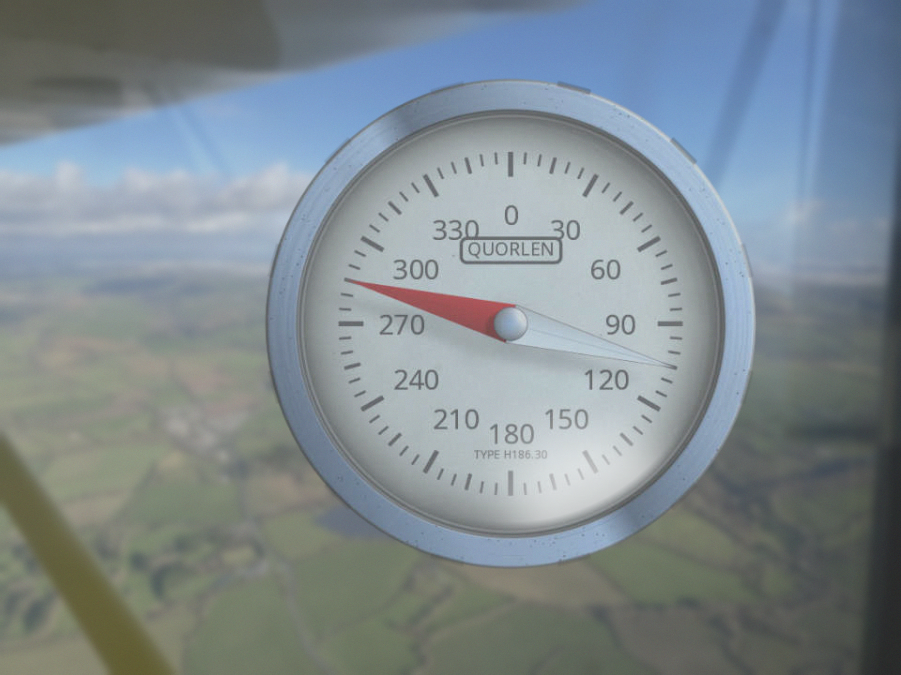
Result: 285 °
